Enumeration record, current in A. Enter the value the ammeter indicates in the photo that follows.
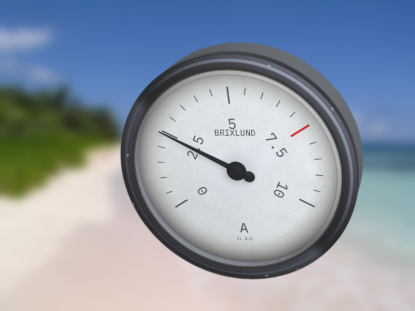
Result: 2.5 A
